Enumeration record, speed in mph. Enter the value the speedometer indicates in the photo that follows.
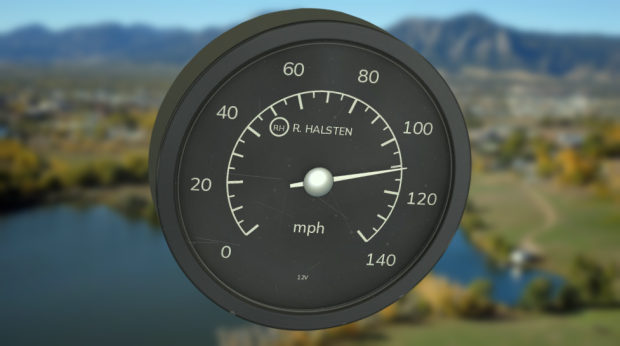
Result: 110 mph
